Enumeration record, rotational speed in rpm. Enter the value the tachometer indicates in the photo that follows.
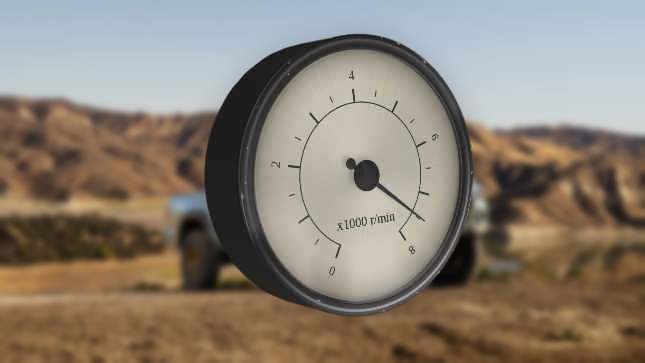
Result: 7500 rpm
